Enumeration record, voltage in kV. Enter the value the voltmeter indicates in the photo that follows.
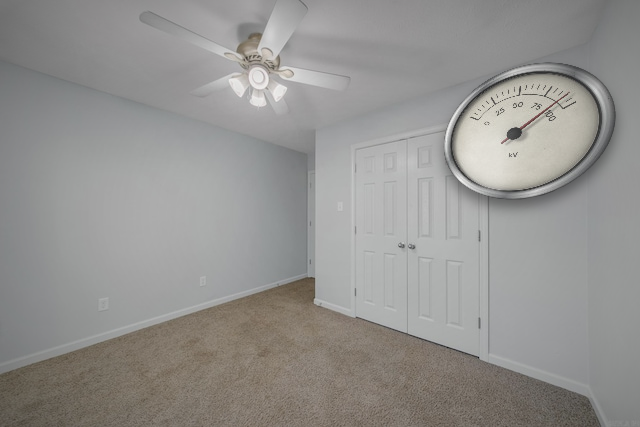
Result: 90 kV
